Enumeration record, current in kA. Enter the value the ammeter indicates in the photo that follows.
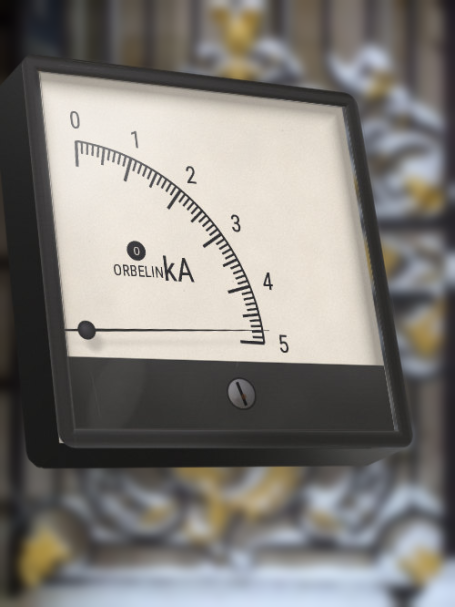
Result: 4.8 kA
